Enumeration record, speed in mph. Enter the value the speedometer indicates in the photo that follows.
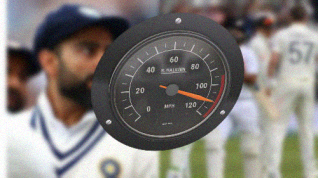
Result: 110 mph
